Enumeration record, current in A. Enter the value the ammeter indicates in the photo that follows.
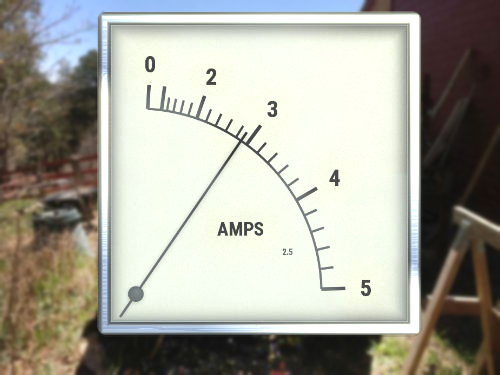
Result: 2.9 A
